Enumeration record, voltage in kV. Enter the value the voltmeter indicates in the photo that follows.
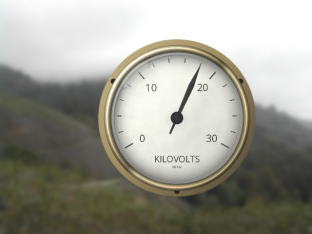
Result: 18 kV
